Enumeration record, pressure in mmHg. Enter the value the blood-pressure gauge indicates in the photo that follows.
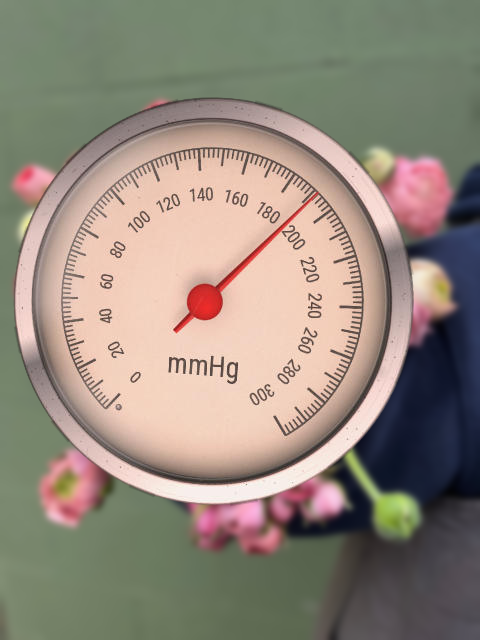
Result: 192 mmHg
